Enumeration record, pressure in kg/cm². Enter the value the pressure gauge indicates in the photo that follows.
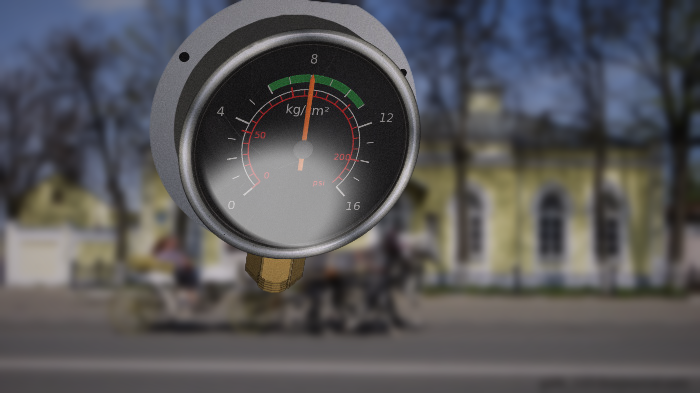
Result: 8 kg/cm²
